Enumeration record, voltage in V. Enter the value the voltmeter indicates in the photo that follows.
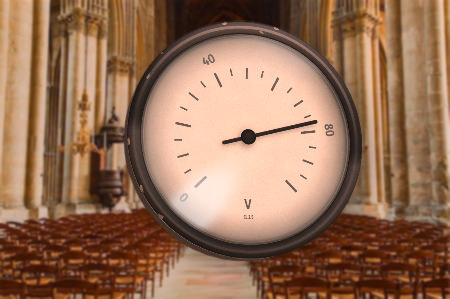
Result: 77.5 V
